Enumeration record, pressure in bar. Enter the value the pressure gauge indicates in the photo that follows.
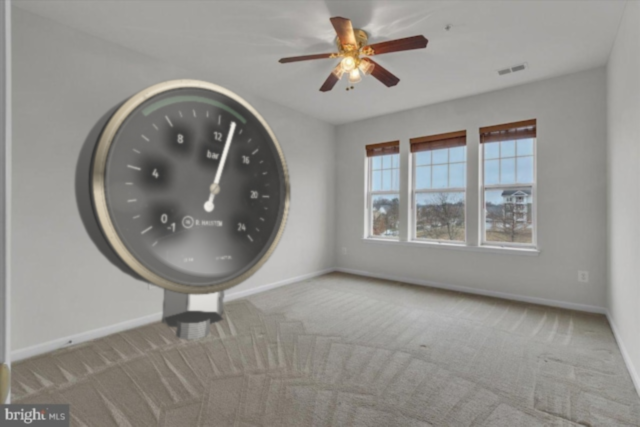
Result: 13 bar
